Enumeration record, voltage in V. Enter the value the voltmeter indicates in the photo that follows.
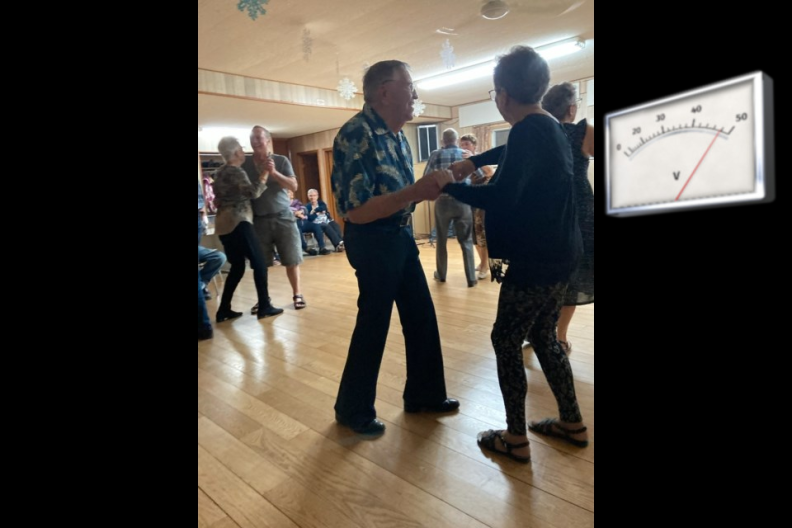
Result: 48 V
